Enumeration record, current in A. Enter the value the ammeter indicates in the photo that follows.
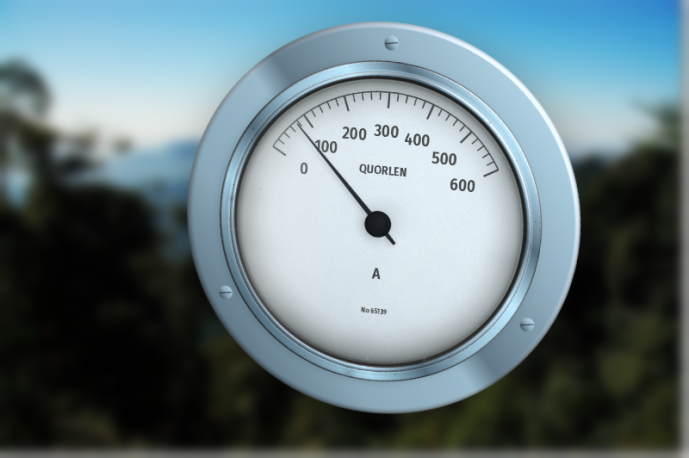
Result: 80 A
